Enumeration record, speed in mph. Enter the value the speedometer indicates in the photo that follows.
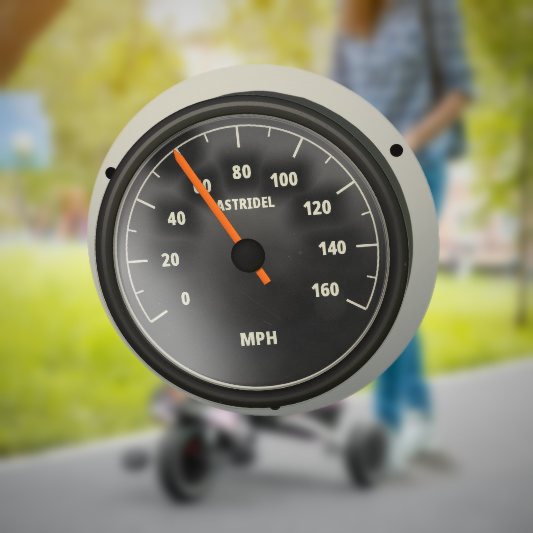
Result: 60 mph
